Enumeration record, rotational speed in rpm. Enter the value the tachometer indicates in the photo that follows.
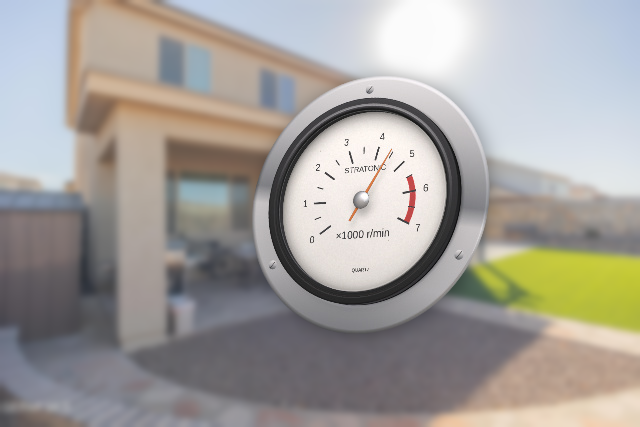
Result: 4500 rpm
